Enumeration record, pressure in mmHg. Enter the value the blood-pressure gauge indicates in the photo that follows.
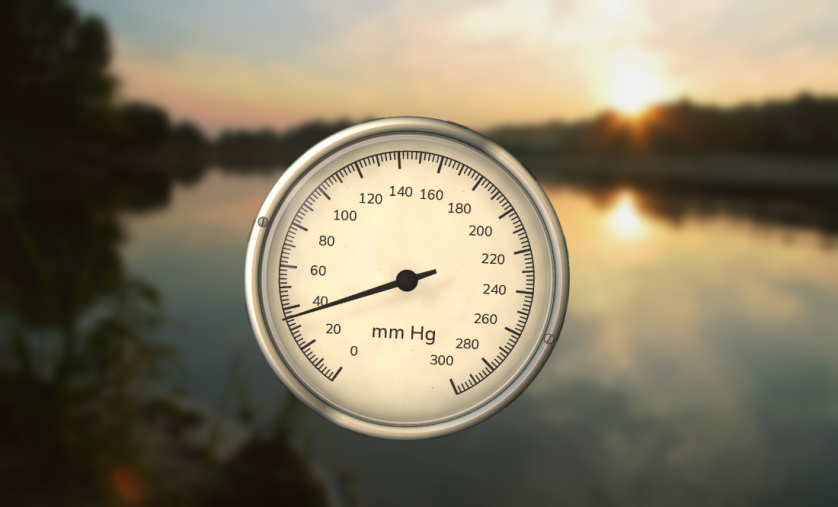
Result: 36 mmHg
